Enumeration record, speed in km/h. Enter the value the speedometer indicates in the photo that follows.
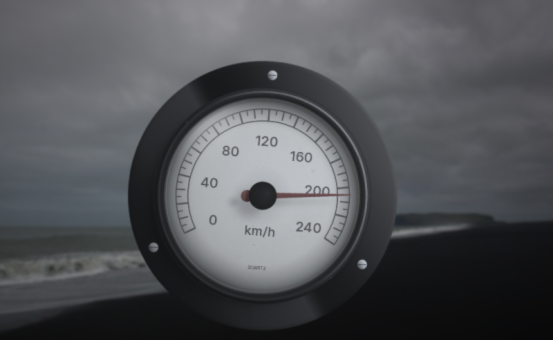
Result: 205 km/h
